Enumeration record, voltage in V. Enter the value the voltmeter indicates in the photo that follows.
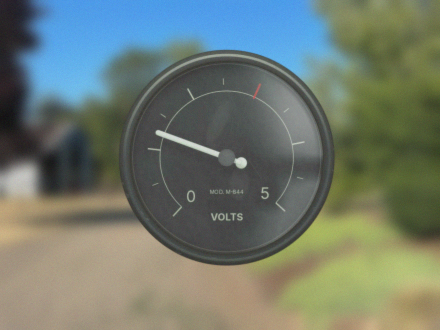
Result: 1.25 V
